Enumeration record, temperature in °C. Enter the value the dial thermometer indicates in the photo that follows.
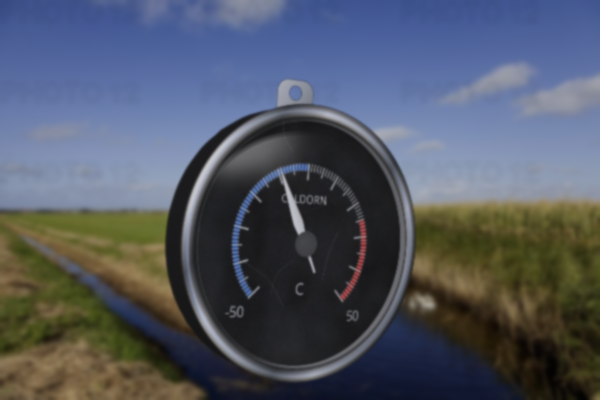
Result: -10 °C
